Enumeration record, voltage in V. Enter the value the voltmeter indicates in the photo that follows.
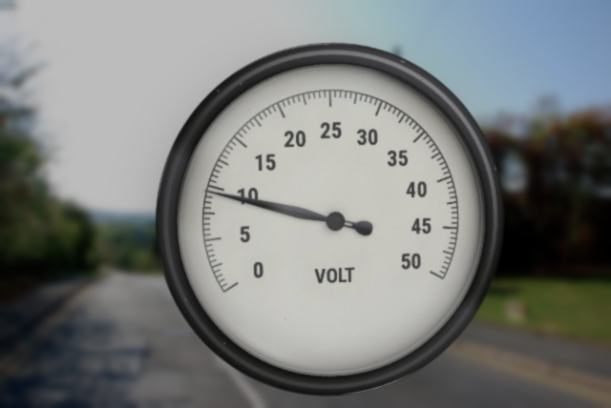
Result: 9.5 V
